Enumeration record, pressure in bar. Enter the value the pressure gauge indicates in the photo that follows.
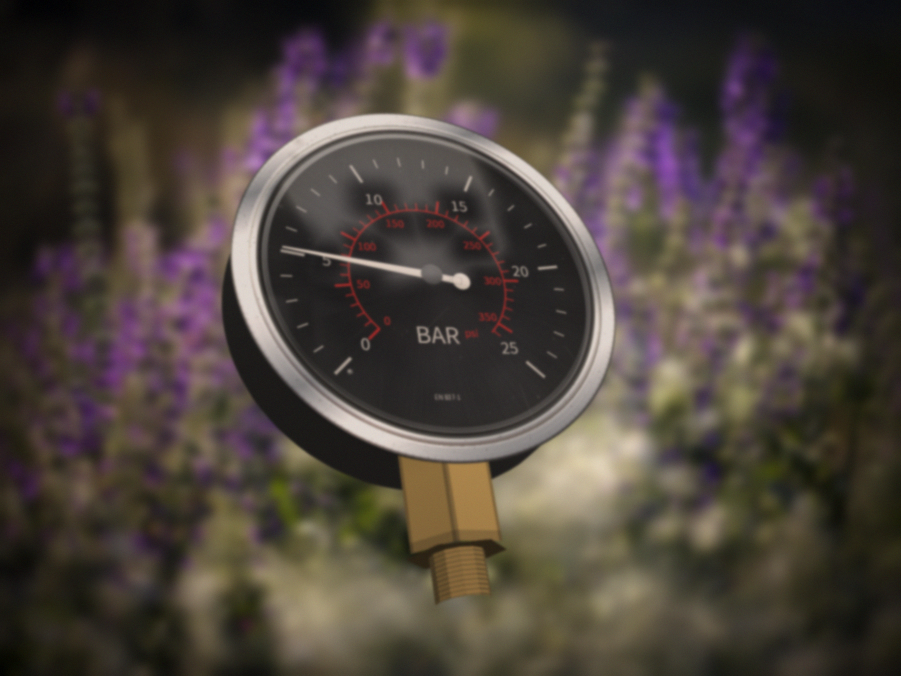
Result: 5 bar
